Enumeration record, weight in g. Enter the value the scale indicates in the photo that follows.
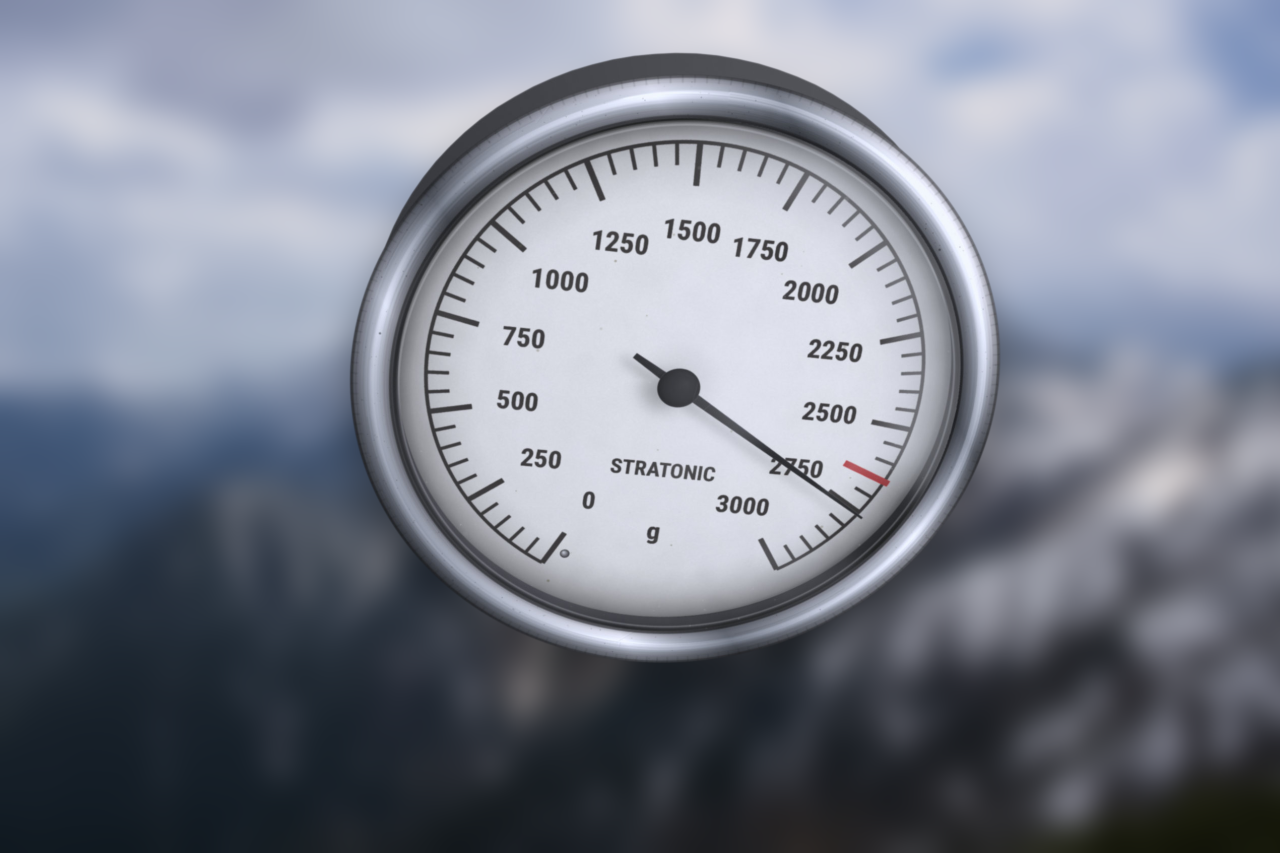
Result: 2750 g
